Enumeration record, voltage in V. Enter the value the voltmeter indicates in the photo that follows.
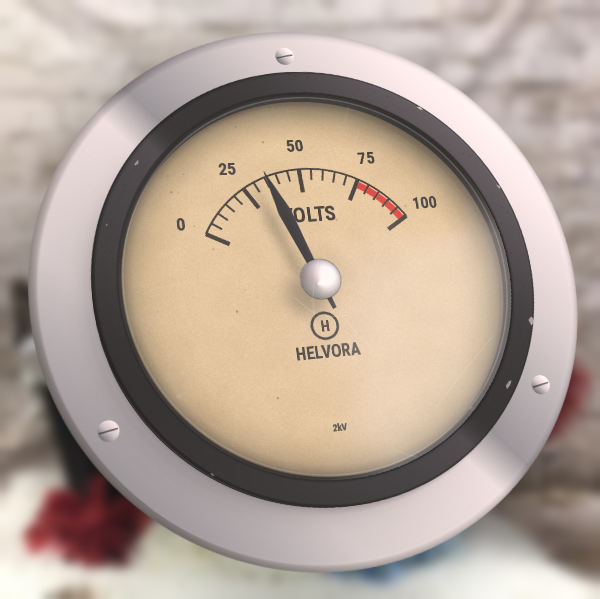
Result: 35 V
